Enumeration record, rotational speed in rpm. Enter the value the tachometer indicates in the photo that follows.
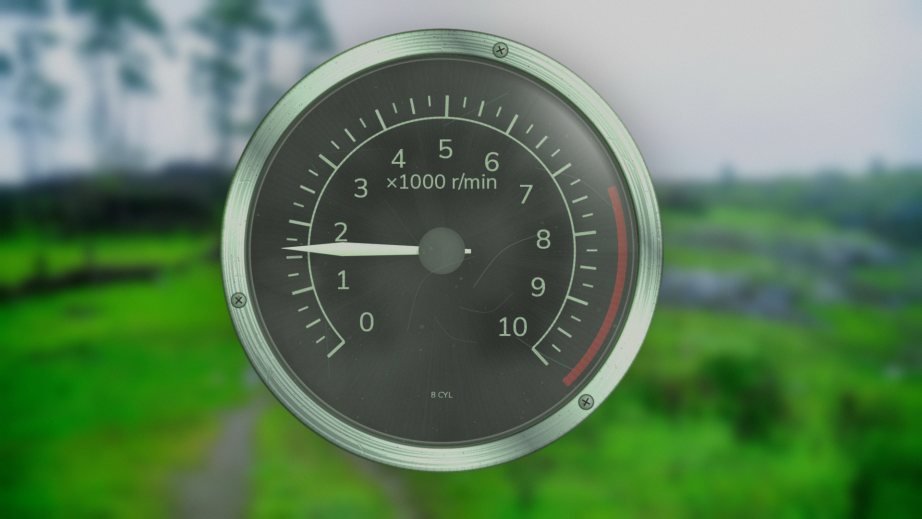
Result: 1625 rpm
